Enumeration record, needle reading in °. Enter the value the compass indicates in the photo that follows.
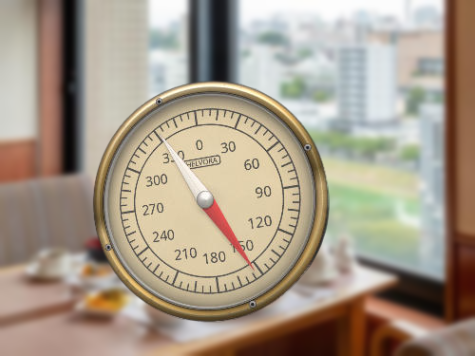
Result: 152.5 °
